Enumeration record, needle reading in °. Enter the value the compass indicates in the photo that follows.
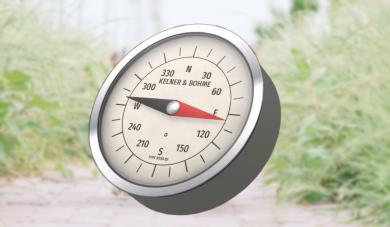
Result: 97.5 °
